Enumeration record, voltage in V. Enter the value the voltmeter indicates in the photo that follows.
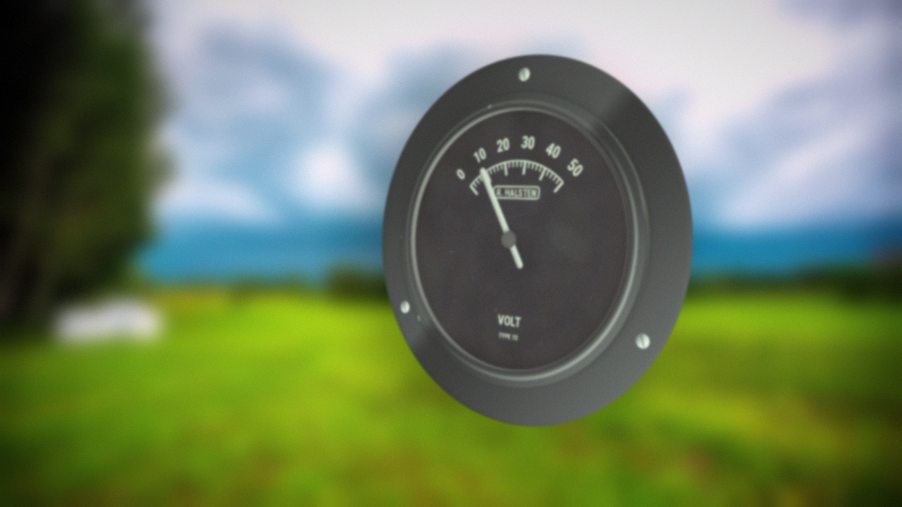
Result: 10 V
